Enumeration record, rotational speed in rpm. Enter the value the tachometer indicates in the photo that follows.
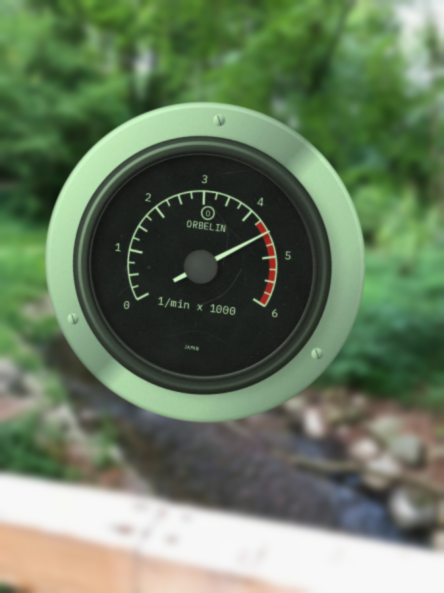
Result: 4500 rpm
